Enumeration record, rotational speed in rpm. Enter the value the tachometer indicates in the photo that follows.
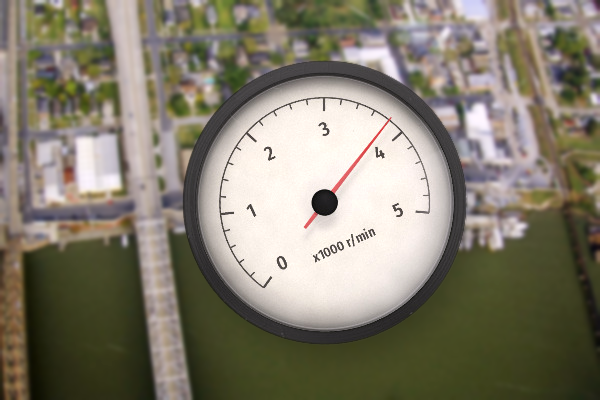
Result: 3800 rpm
